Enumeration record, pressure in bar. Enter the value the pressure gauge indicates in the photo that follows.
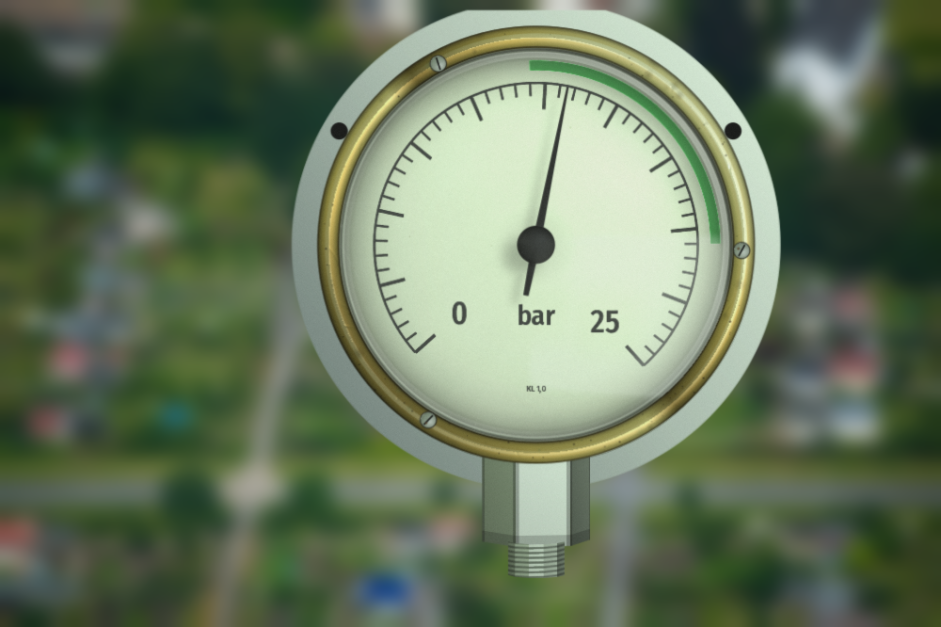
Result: 13.25 bar
